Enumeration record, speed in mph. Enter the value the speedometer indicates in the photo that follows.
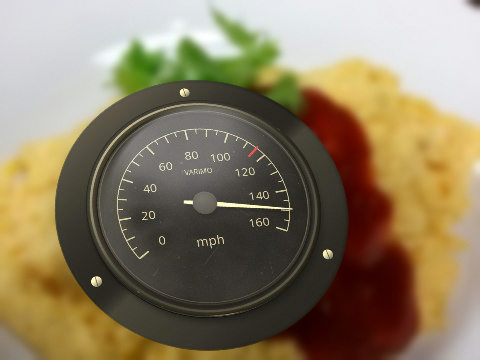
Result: 150 mph
